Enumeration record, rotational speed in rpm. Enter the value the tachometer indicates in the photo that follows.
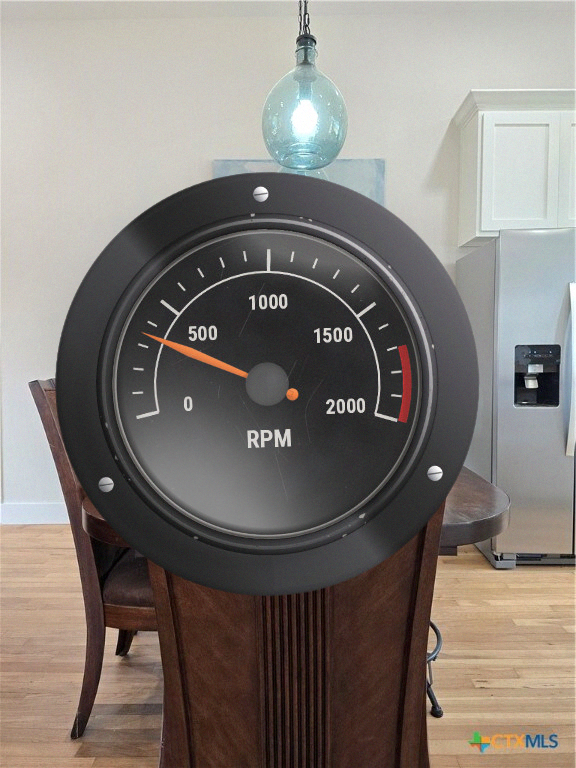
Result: 350 rpm
